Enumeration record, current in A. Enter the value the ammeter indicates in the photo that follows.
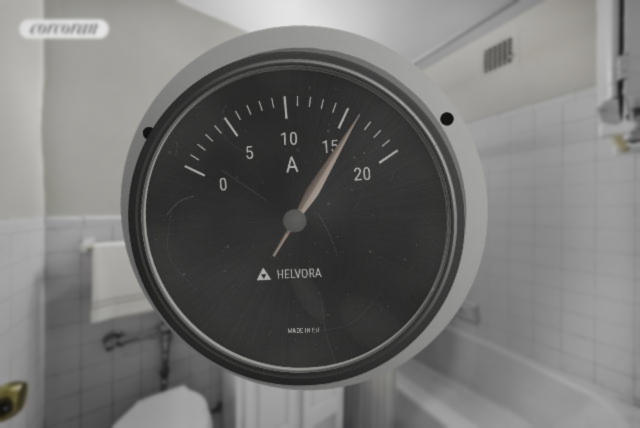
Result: 16 A
